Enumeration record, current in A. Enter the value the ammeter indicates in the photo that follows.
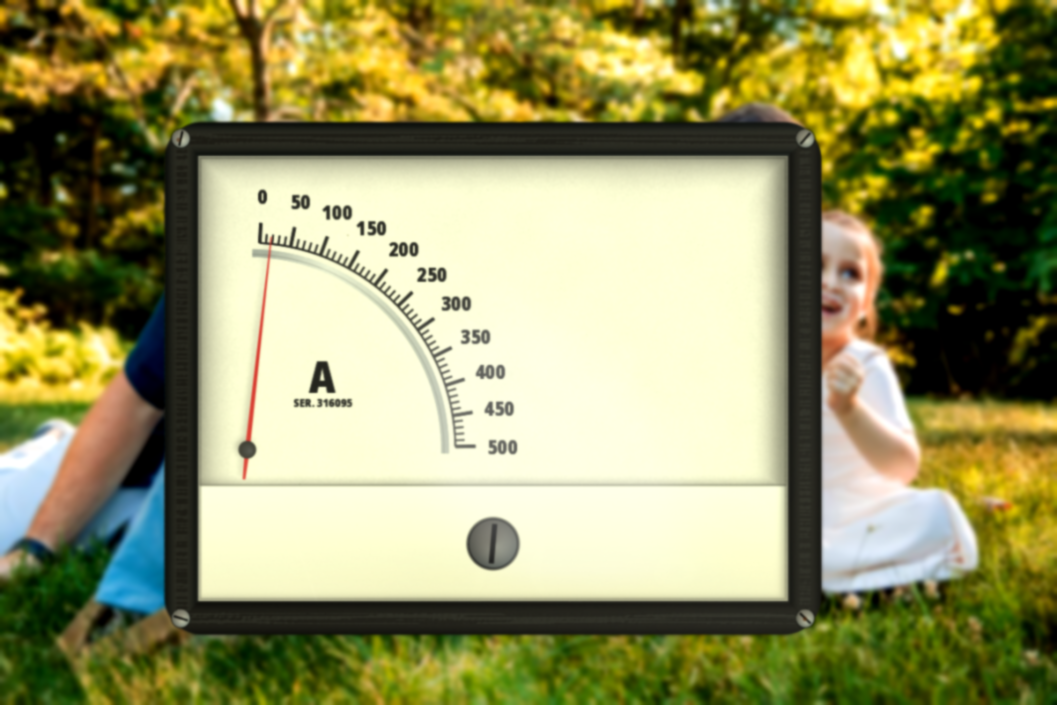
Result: 20 A
